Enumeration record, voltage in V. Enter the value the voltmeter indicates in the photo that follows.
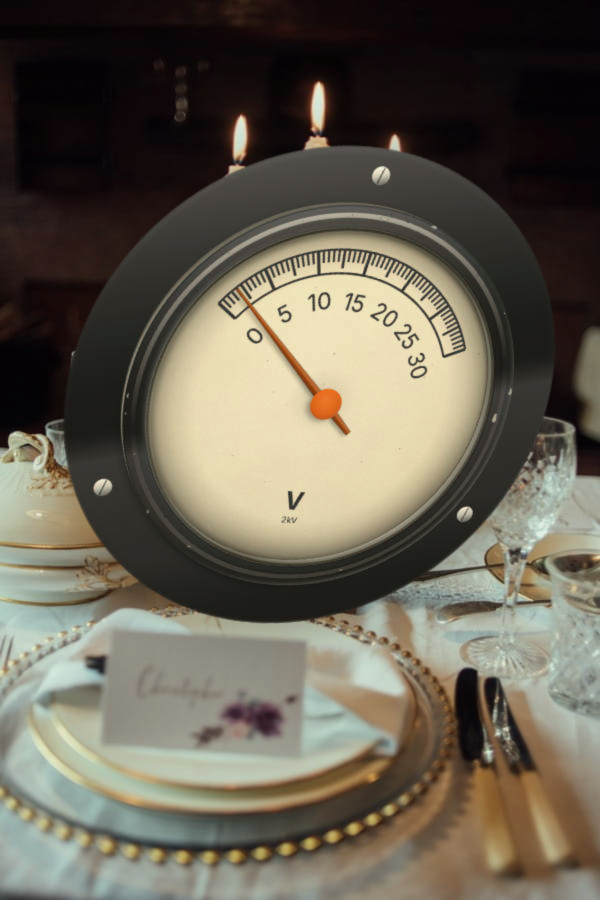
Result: 2 V
